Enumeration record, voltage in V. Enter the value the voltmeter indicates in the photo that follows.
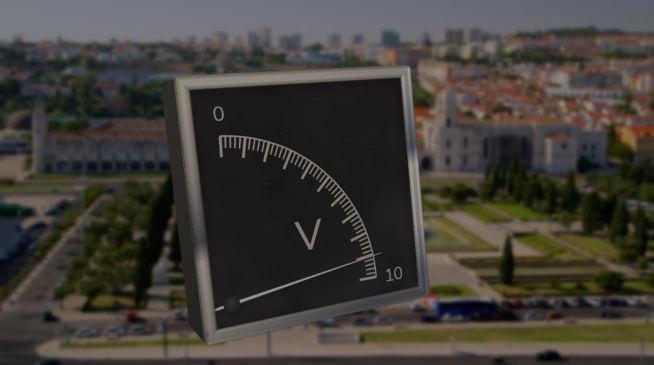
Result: 9 V
